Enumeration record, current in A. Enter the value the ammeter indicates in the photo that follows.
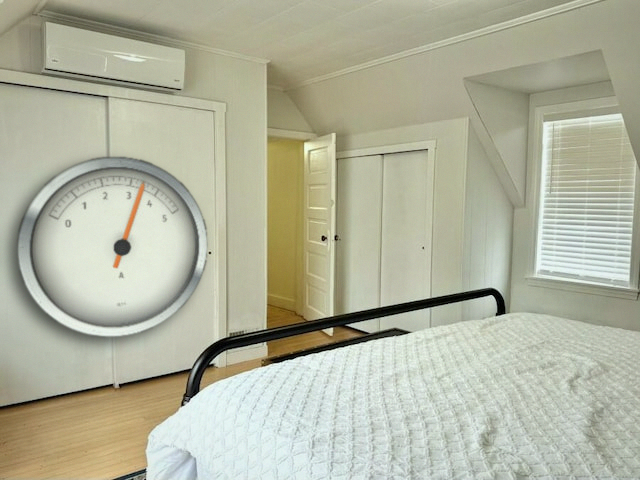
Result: 3.4 A
